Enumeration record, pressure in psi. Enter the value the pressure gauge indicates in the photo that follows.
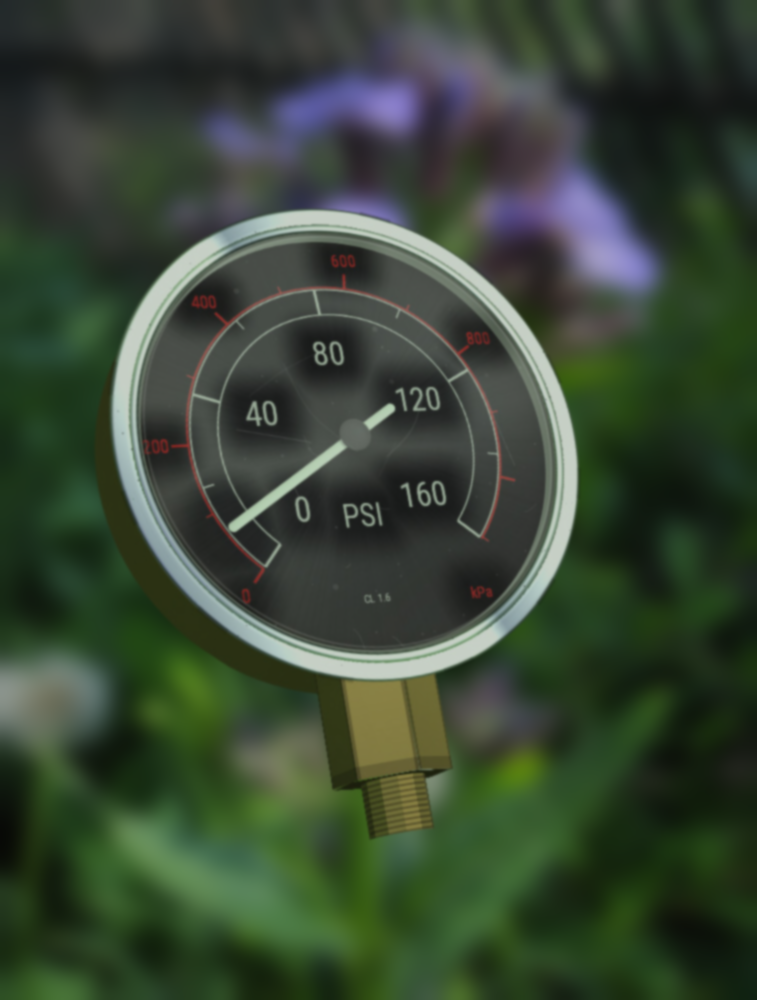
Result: 10 psi
